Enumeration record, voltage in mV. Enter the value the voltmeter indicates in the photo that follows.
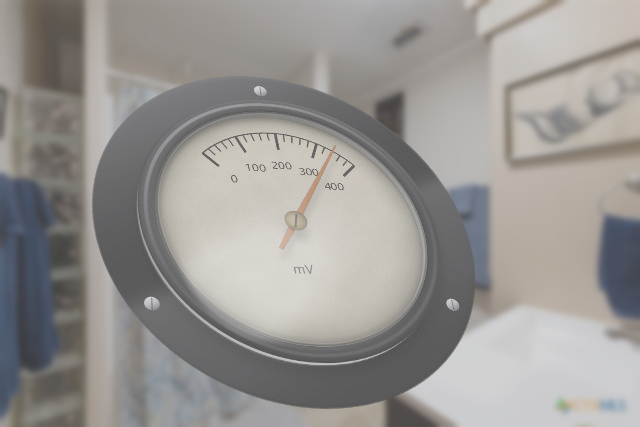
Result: 340 mV
